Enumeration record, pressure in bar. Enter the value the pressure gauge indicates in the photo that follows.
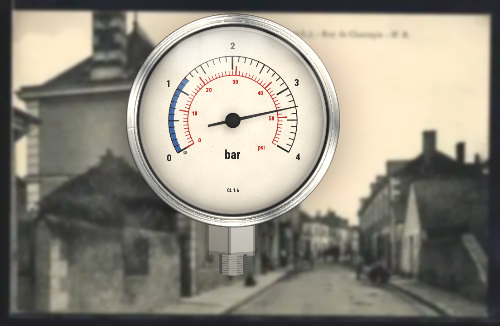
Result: 3.3 bar
